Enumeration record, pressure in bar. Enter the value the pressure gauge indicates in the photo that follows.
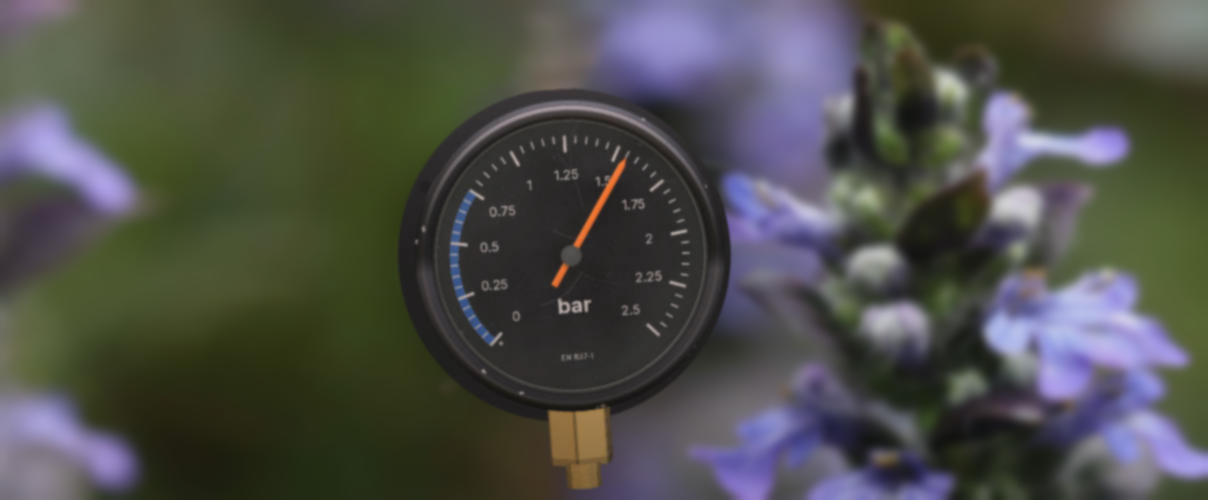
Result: 1.55 bar
